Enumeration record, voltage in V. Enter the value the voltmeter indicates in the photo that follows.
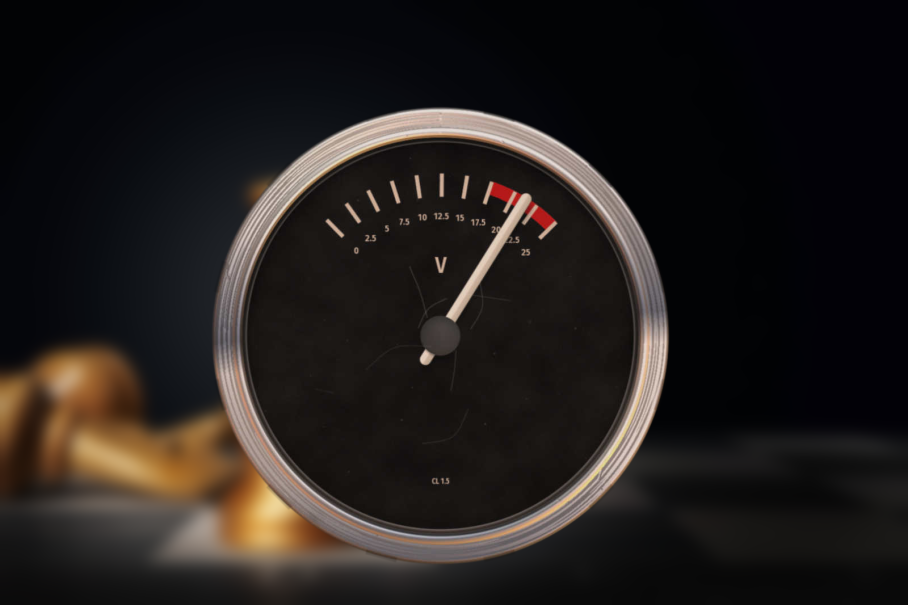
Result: 21.25 V
